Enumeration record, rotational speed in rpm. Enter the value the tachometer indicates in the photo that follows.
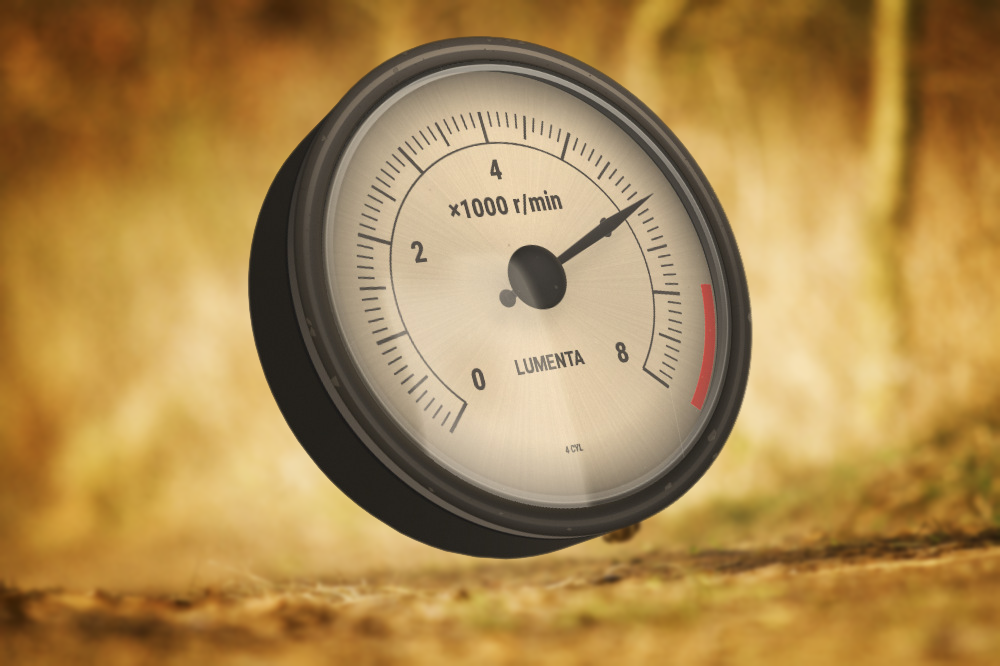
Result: 6000 rpm
